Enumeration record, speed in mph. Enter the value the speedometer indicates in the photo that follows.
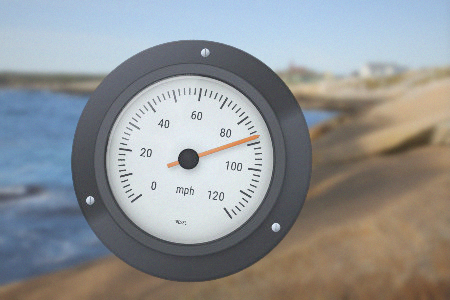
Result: 88 mph
